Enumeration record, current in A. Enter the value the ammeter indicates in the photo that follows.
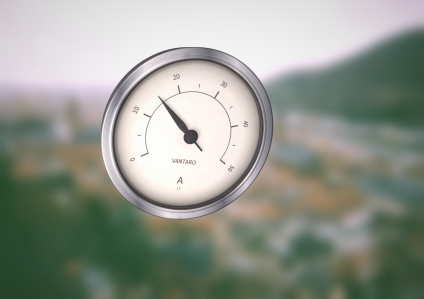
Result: 15 A
